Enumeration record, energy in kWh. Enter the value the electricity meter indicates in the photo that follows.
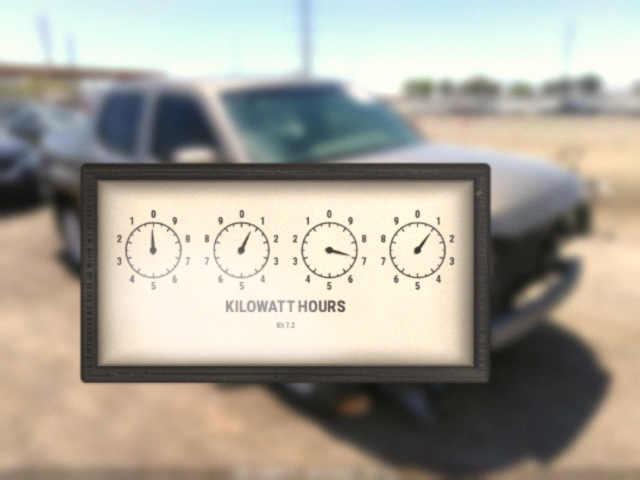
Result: 71 kWh
